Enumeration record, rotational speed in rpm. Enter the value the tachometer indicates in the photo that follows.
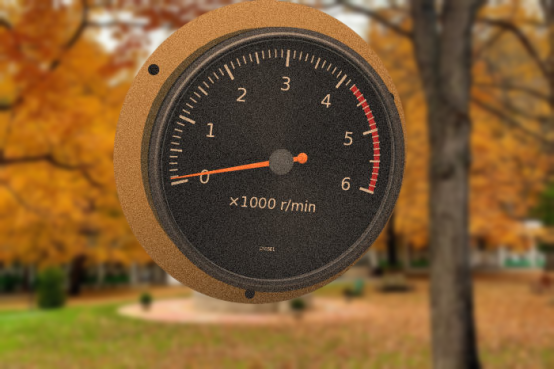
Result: 100 rpm
